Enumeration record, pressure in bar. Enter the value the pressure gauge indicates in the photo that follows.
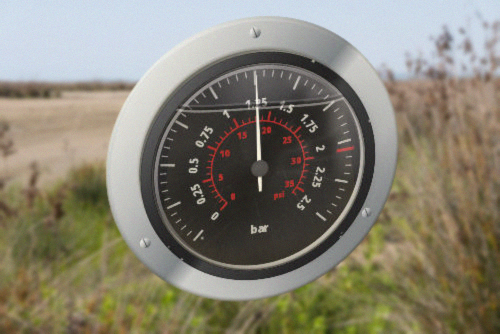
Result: 1.25 bar
